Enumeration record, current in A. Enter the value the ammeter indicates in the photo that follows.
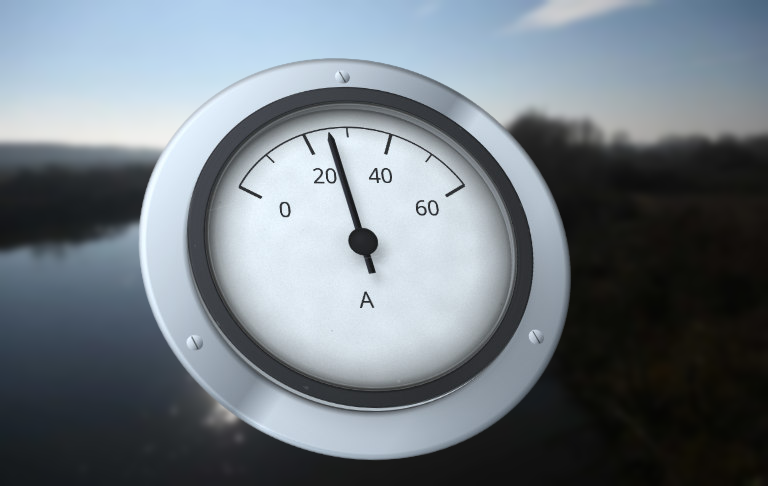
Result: 25 A
